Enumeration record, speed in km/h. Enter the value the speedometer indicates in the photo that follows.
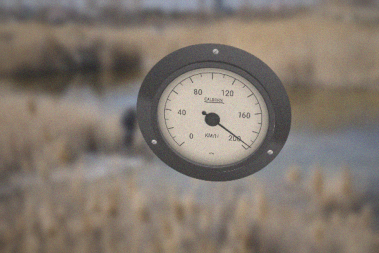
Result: 195 km/h
